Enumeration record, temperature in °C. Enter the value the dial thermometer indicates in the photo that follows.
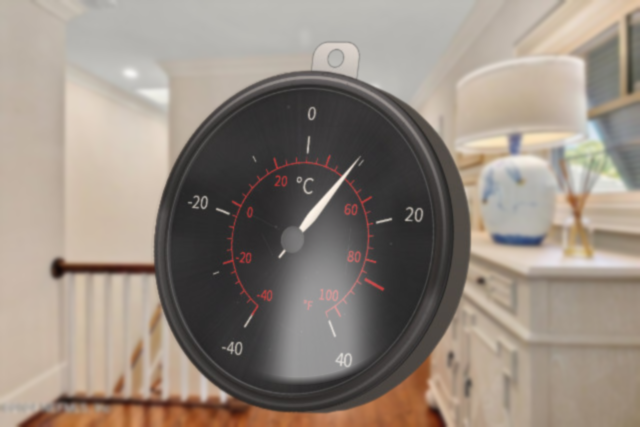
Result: 10 °C
